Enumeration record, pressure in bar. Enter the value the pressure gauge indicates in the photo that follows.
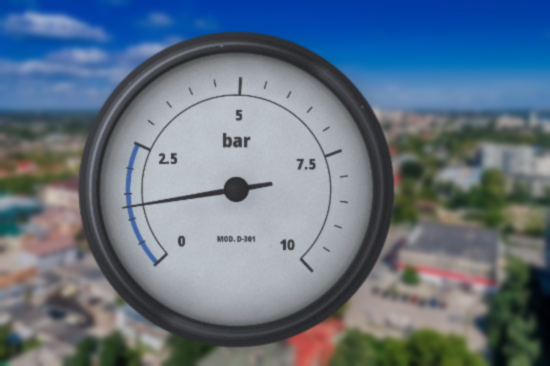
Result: 1.25 bar
